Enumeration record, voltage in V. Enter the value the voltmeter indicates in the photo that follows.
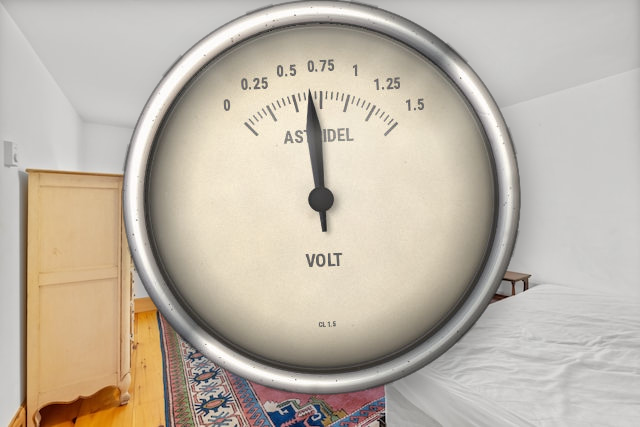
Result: 0.65 V
